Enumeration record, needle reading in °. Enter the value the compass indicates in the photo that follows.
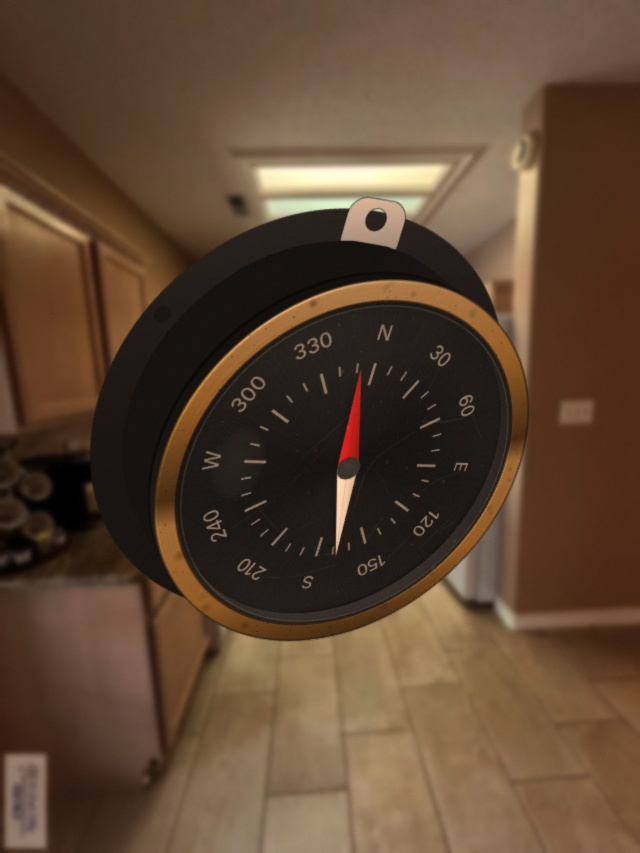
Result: 350 °
